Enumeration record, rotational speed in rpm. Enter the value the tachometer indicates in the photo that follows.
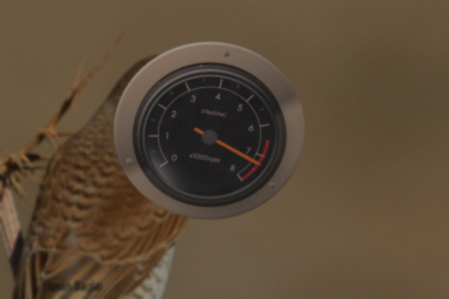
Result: 7250 rpm
